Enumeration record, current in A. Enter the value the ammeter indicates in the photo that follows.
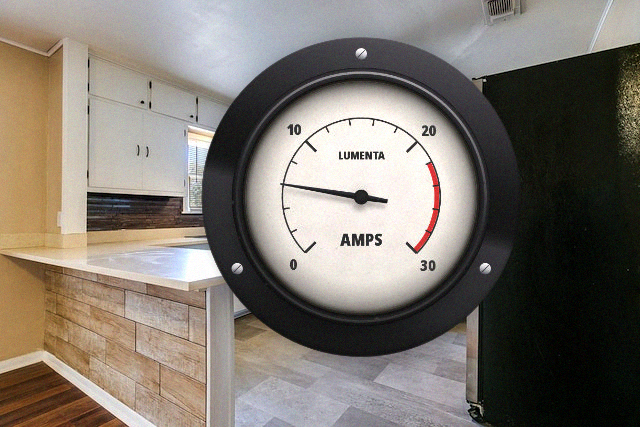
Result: 6 A
